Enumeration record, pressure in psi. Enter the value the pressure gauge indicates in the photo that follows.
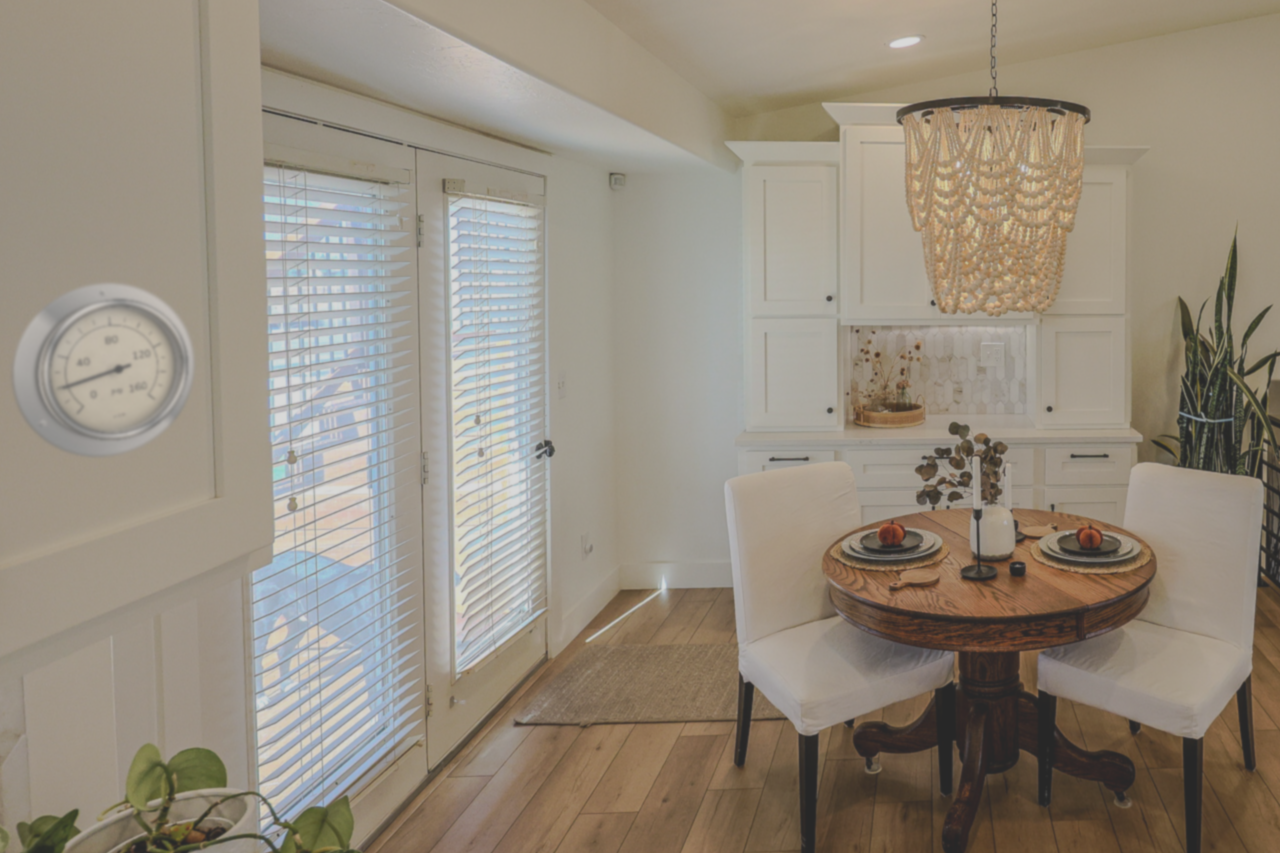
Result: 20 psi
